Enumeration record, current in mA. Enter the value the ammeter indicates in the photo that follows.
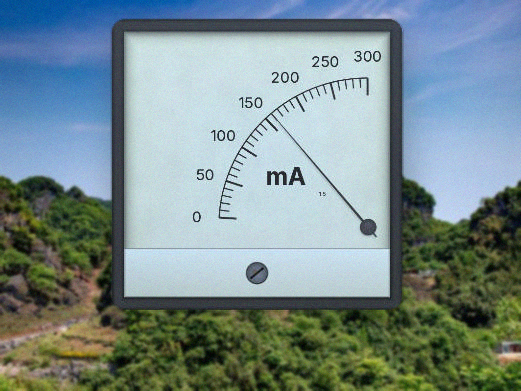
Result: 160 mA
